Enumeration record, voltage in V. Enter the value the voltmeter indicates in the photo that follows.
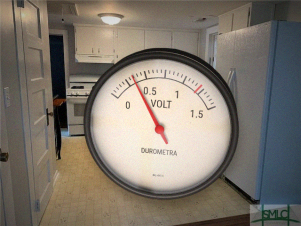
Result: 0.35 V
